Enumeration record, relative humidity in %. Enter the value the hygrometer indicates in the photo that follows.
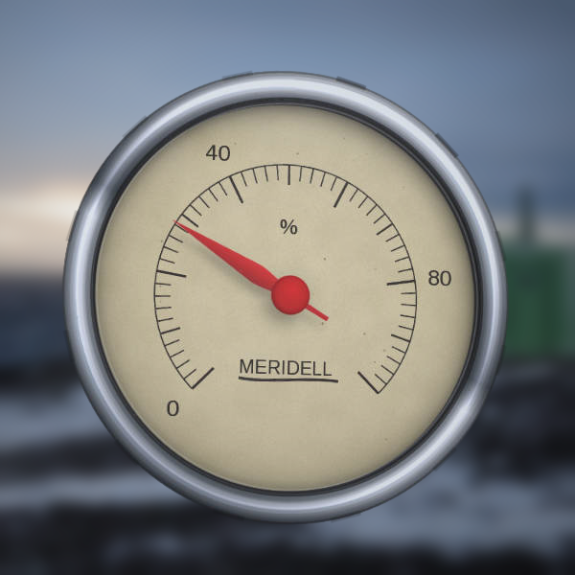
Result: 28 %
